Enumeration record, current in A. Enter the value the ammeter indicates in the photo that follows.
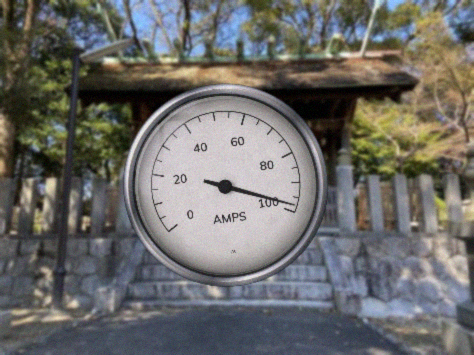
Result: 97.5 A
